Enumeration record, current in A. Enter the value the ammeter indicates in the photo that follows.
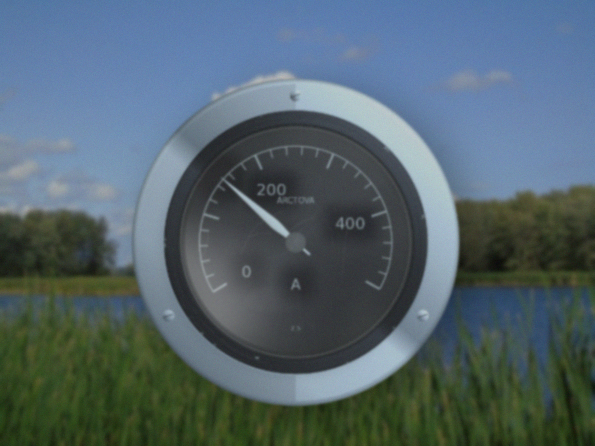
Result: 150 A
